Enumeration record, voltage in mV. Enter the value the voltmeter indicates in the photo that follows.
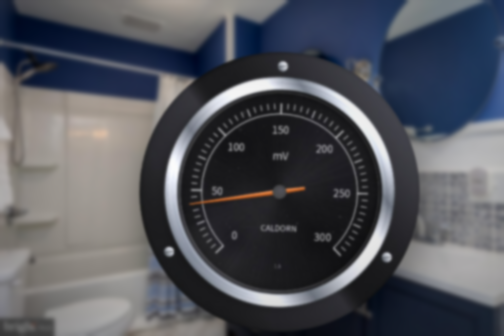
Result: 40 mV
